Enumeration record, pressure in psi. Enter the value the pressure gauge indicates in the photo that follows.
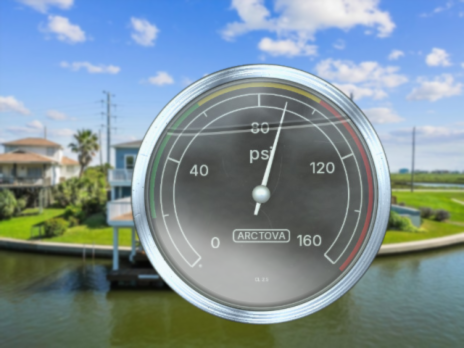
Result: 90 psi
